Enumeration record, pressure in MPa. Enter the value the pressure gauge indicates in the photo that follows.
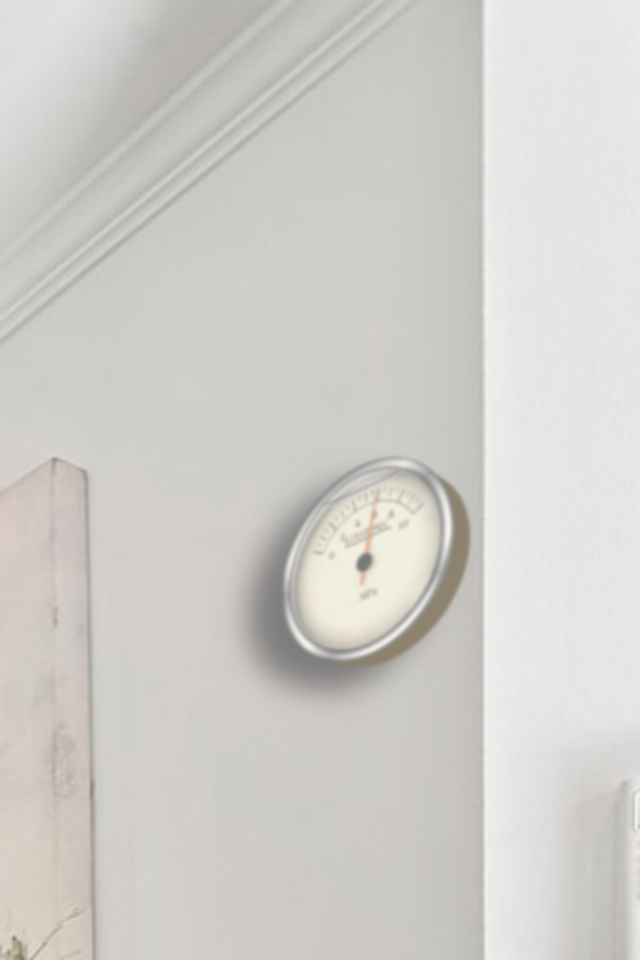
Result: 6 MPa
